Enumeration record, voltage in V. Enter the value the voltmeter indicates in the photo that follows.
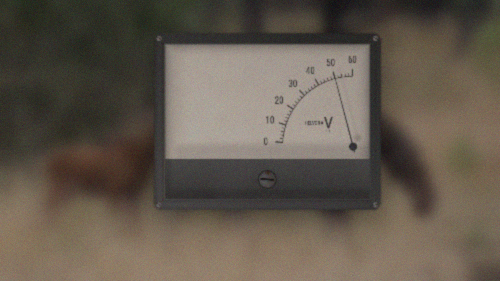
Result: 50 V
